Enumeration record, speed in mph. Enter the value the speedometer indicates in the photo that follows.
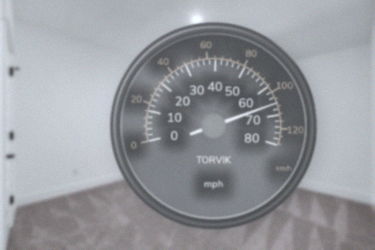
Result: 66 mph
